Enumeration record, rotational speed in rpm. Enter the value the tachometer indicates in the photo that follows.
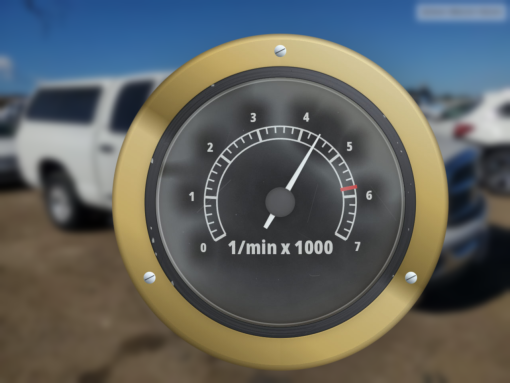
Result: 4400 rpm
